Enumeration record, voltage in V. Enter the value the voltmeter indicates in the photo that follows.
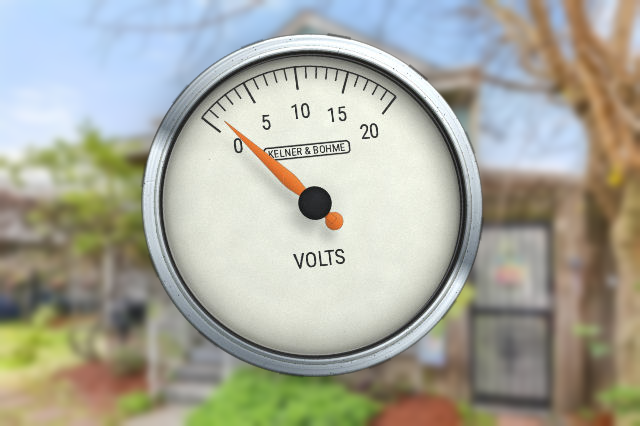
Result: 1 V
